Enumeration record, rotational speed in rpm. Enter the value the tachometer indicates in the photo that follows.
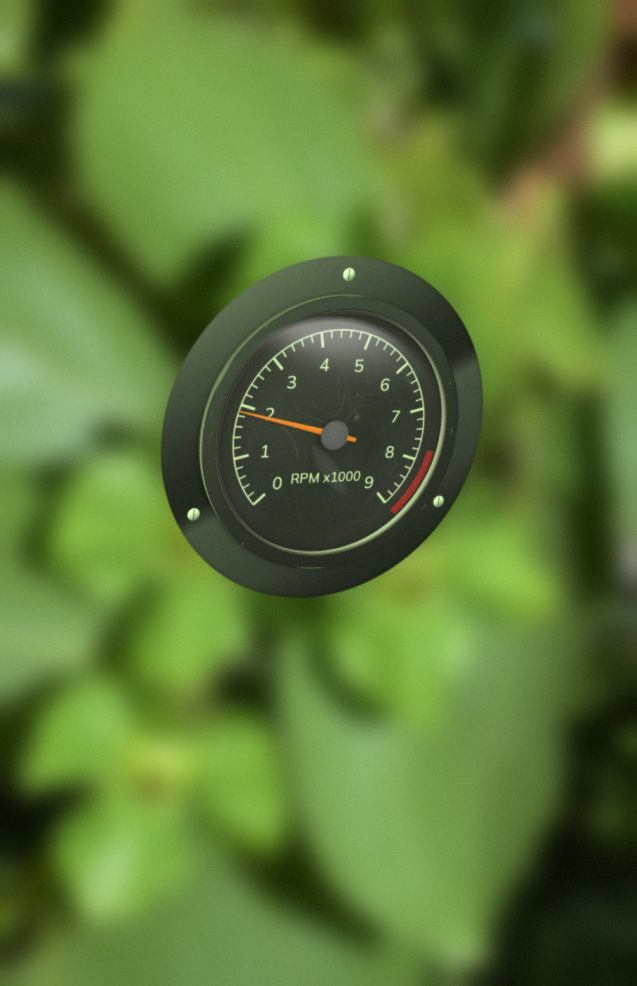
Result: 1900 rpm
